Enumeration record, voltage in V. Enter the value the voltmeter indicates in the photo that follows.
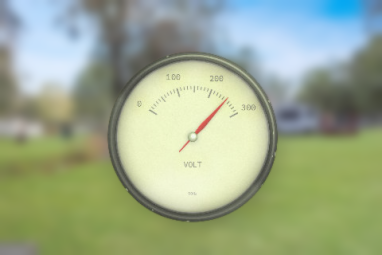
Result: 250 V
